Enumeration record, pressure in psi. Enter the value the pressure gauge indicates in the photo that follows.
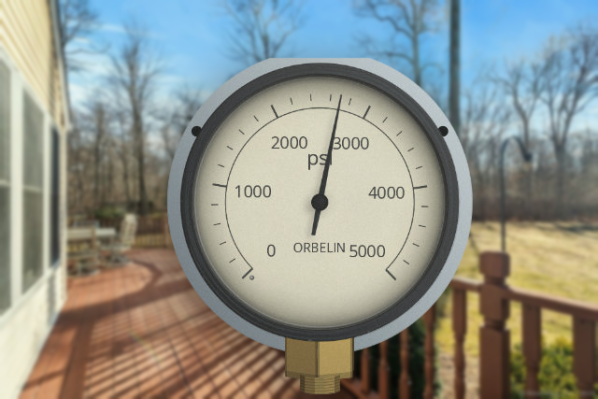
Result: 2700 psi
